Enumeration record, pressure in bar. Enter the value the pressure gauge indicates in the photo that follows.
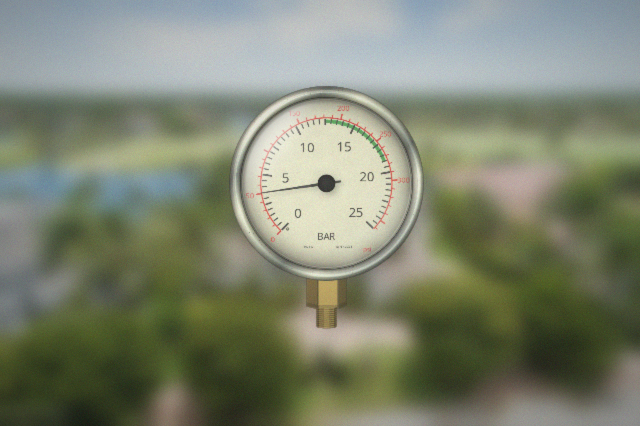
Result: 3.5 bar
